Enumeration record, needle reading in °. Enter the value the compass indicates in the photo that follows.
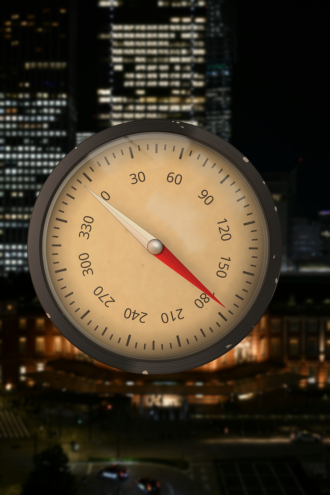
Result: 175 °
